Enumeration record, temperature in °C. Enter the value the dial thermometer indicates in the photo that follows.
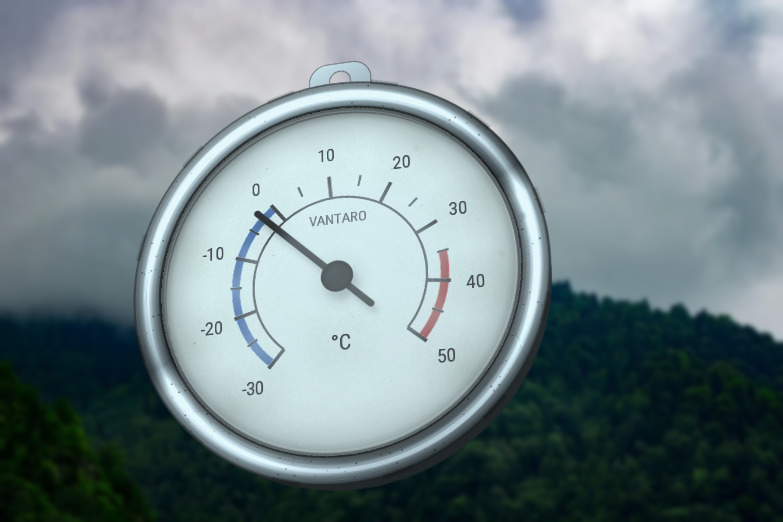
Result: -2.5 °C
